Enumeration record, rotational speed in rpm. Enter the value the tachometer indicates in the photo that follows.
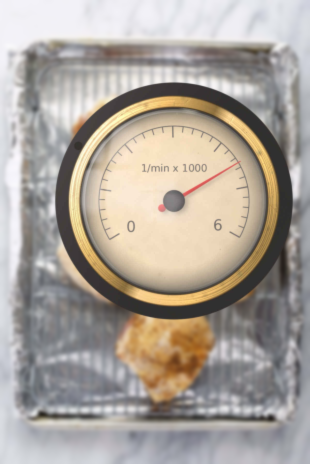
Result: 4500 rpm
